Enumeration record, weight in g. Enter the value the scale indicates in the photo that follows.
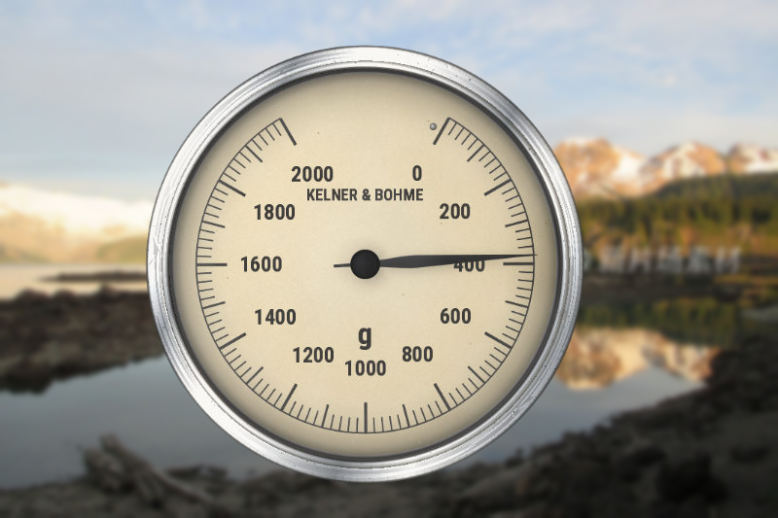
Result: 380 g
